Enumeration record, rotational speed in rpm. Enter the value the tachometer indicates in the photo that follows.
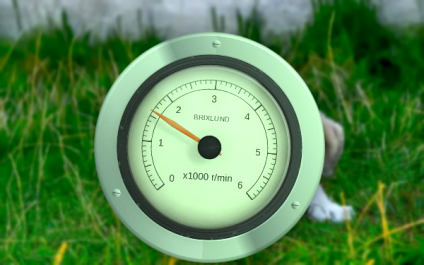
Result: 1600 rpm
